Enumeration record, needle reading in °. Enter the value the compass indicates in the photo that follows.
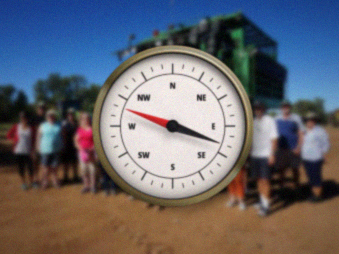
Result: 290 °
